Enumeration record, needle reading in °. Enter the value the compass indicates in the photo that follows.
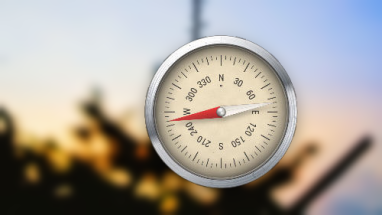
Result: 260 °
